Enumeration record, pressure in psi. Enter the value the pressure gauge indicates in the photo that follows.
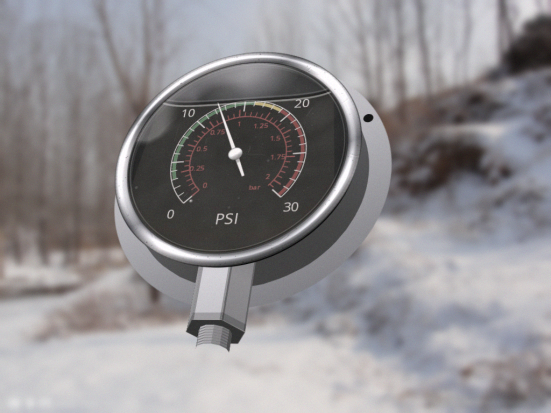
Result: 12.5 psi
